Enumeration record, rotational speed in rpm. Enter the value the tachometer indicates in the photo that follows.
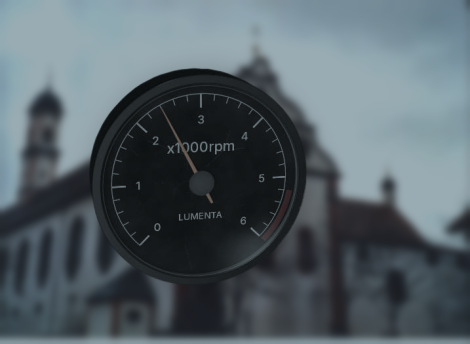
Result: 2400 rpm
